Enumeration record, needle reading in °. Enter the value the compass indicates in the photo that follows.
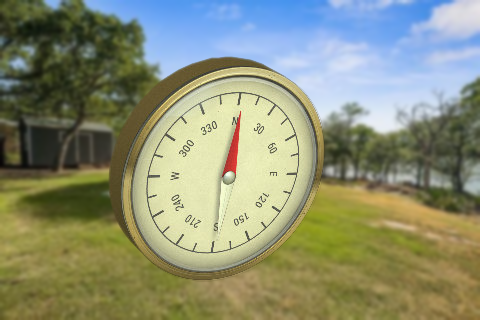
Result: 0 °
